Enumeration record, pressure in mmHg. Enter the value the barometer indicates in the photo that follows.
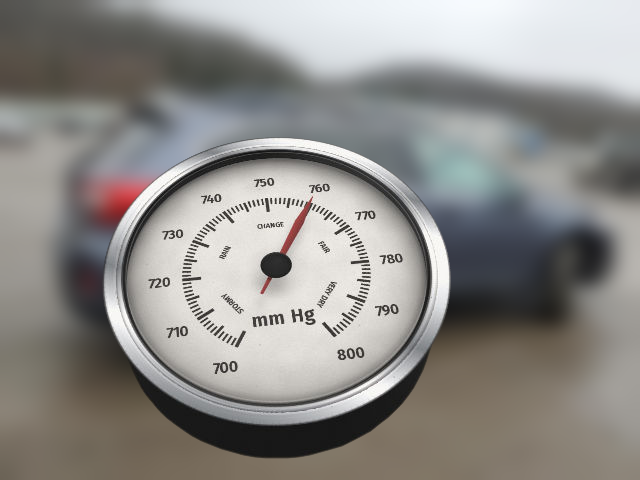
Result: 760 mmHg
